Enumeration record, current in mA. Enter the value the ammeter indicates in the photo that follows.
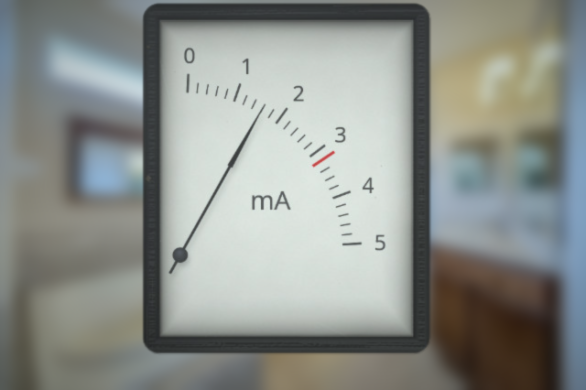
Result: 1.6 mA
